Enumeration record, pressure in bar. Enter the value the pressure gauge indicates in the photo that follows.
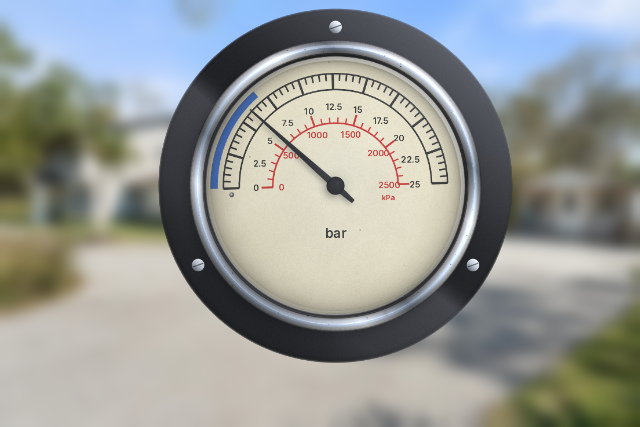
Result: 6 bar
